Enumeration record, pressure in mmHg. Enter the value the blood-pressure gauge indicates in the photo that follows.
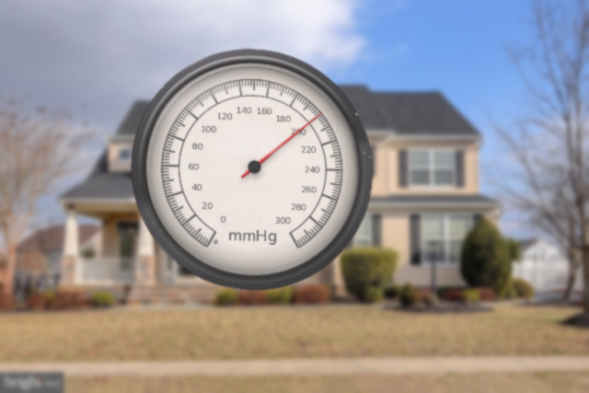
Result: 200 mmHg
